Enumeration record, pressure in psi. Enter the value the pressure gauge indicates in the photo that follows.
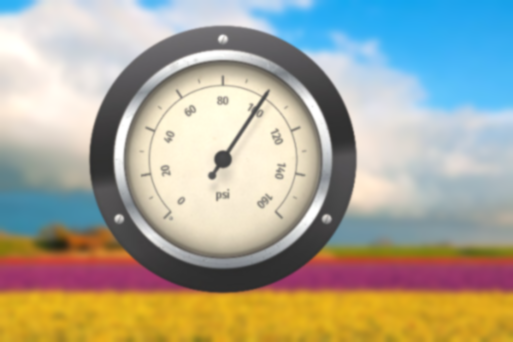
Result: 100 psi
